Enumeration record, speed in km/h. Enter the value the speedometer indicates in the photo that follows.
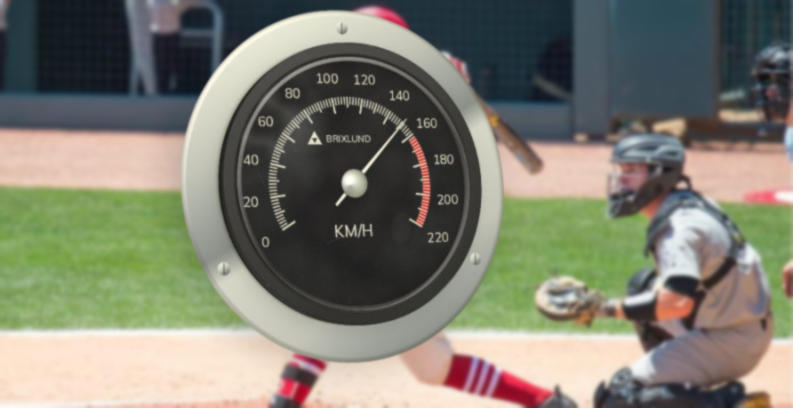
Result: 150 km/h
